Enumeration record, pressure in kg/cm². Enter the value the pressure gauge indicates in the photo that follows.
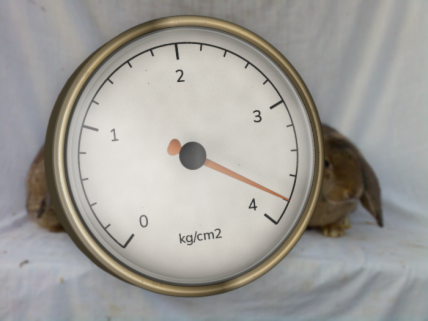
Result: 3.8 kg/cm²
